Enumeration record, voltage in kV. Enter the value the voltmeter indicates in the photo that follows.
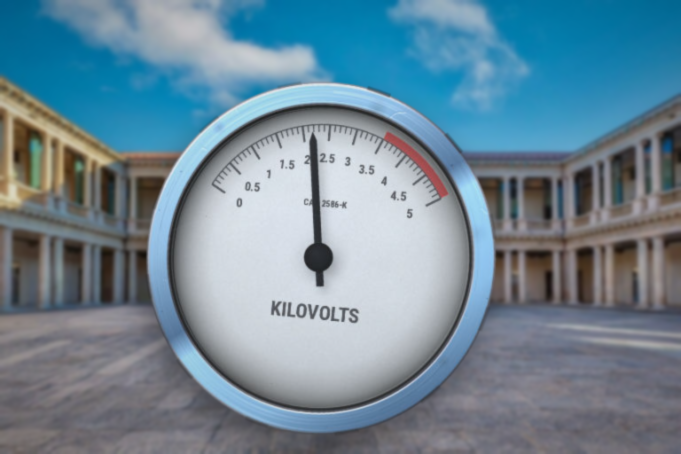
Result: 2.2 kV
